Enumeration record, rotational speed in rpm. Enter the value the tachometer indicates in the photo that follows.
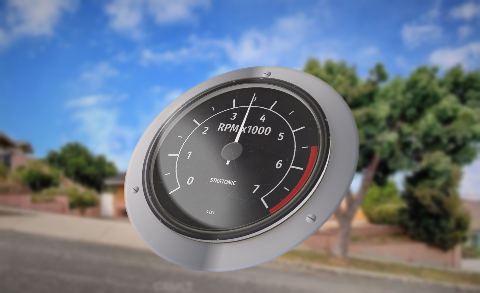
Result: 3500 rpm
